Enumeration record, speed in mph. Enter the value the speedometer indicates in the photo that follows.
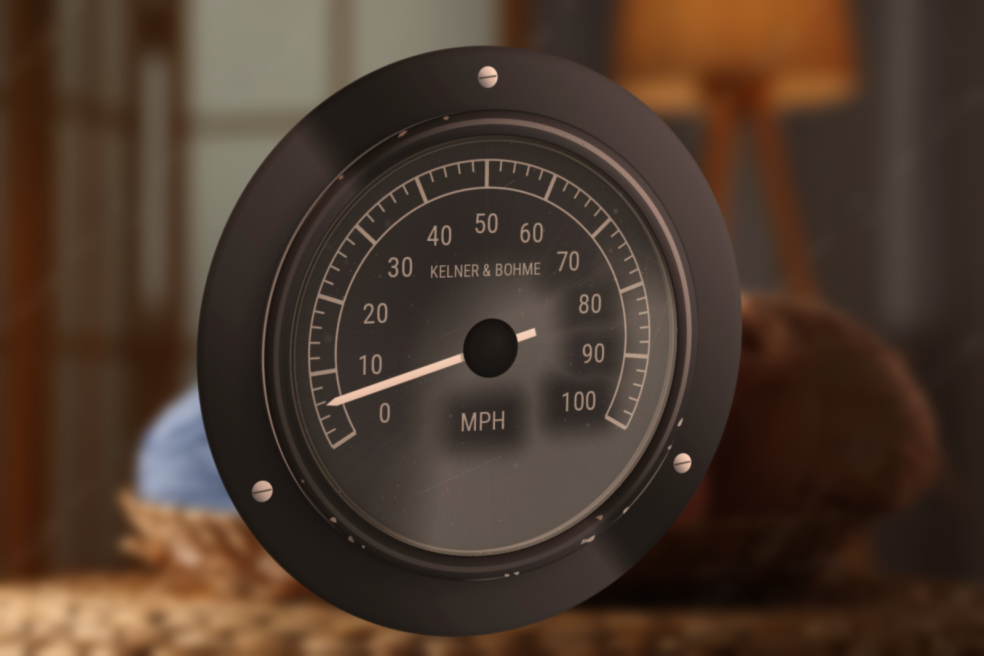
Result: 6 mph
